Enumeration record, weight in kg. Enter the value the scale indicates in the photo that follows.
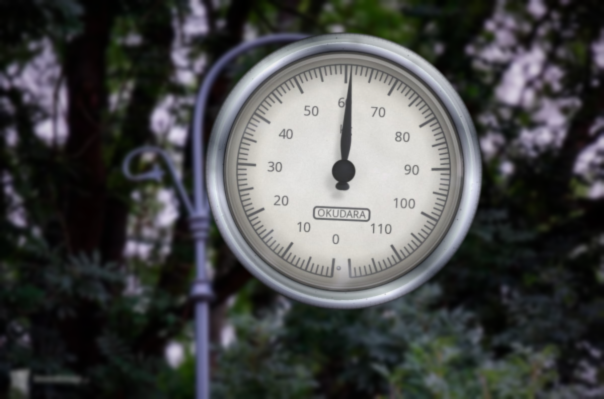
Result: 61 kg
